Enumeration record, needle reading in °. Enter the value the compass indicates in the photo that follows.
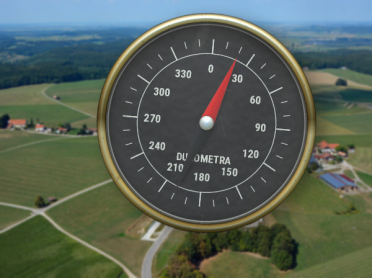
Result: 20 °
